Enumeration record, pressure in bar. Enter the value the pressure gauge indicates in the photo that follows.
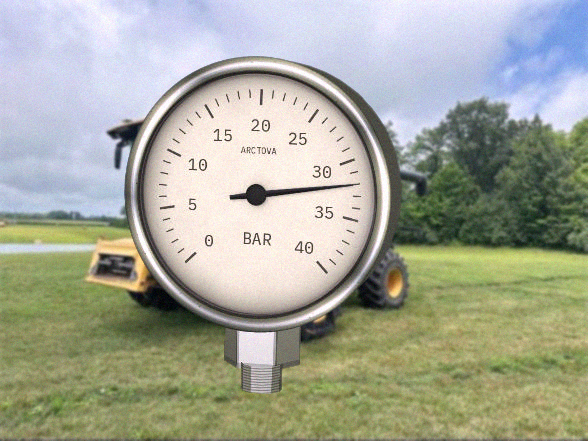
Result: 32 bar
